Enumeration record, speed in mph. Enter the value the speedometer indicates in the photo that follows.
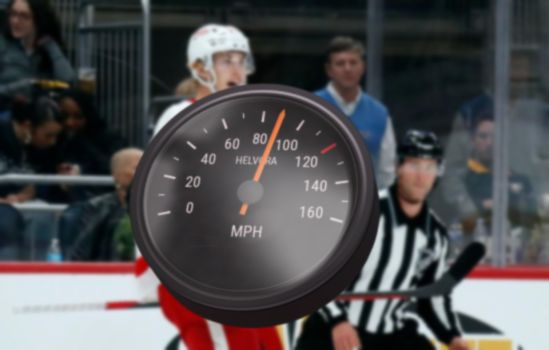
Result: 90 mph
